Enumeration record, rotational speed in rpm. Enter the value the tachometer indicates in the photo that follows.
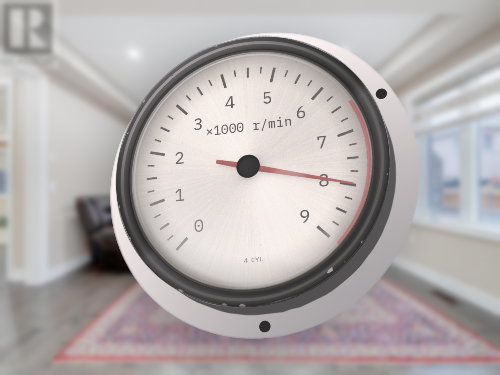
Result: 8000 rpm
